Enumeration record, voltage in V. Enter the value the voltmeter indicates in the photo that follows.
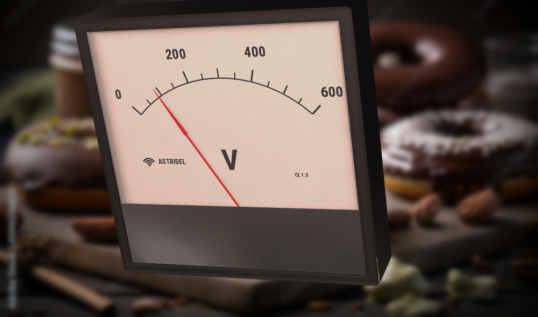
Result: 100 V
